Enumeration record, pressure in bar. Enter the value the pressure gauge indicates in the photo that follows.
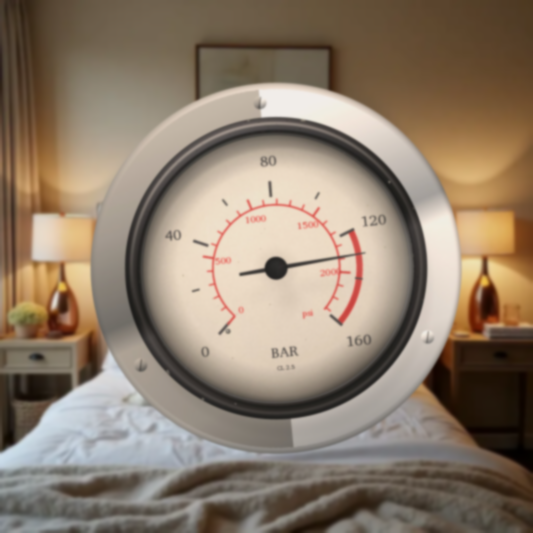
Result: 130 bar
